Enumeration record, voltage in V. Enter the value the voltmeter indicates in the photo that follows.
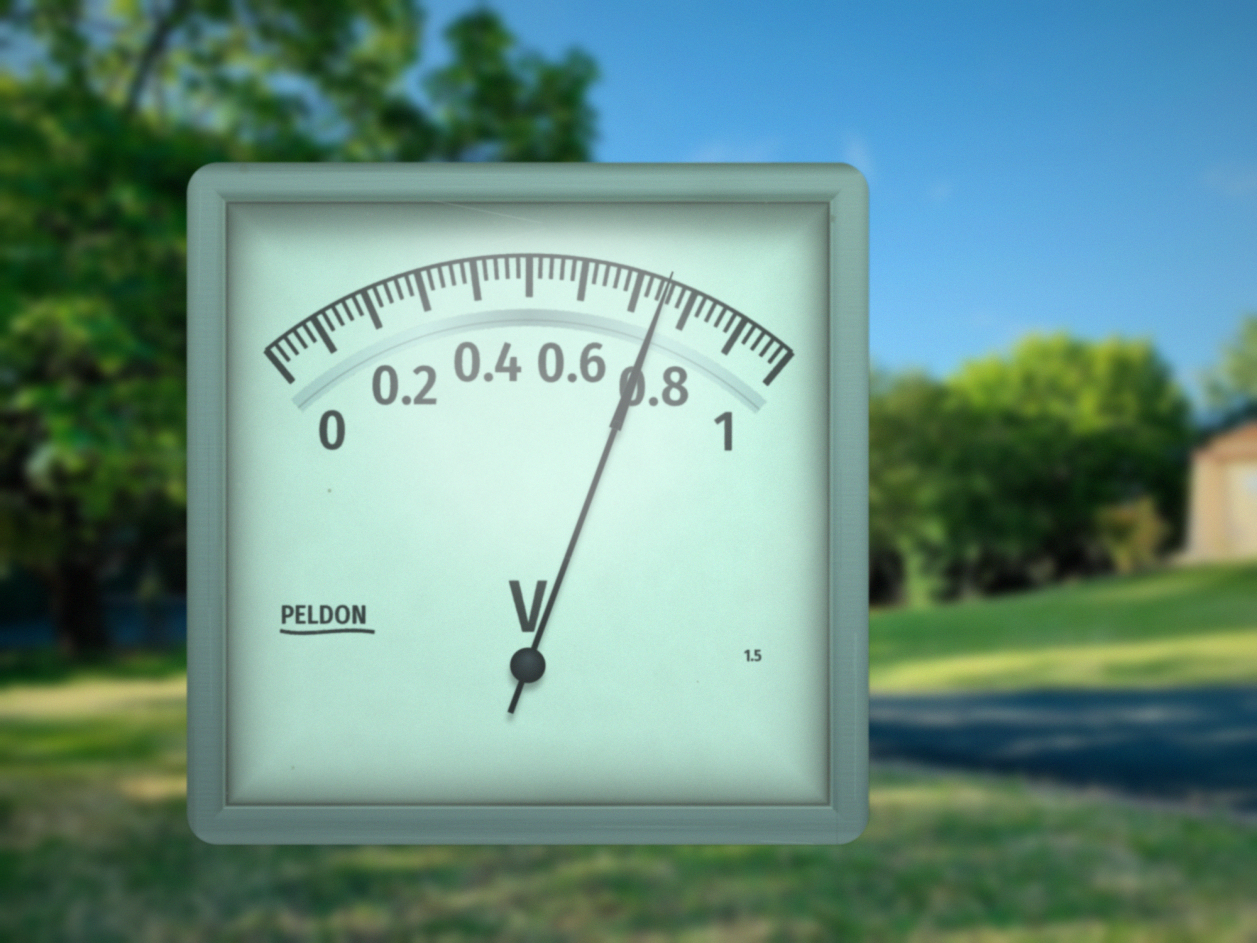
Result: 0.75 V
